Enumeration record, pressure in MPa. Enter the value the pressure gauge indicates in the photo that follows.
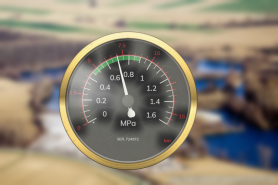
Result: 0.7 MPa
